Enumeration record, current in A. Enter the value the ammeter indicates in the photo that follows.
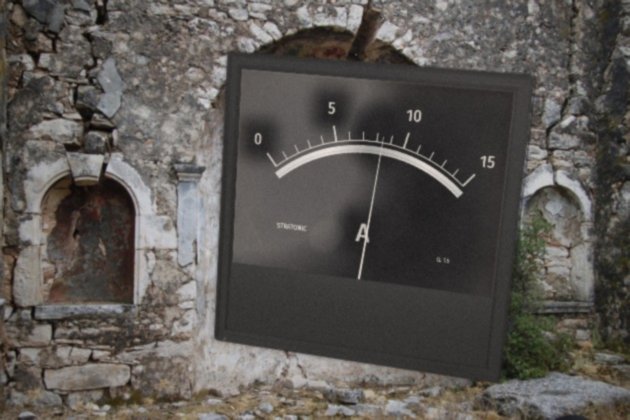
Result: 8.5 A
